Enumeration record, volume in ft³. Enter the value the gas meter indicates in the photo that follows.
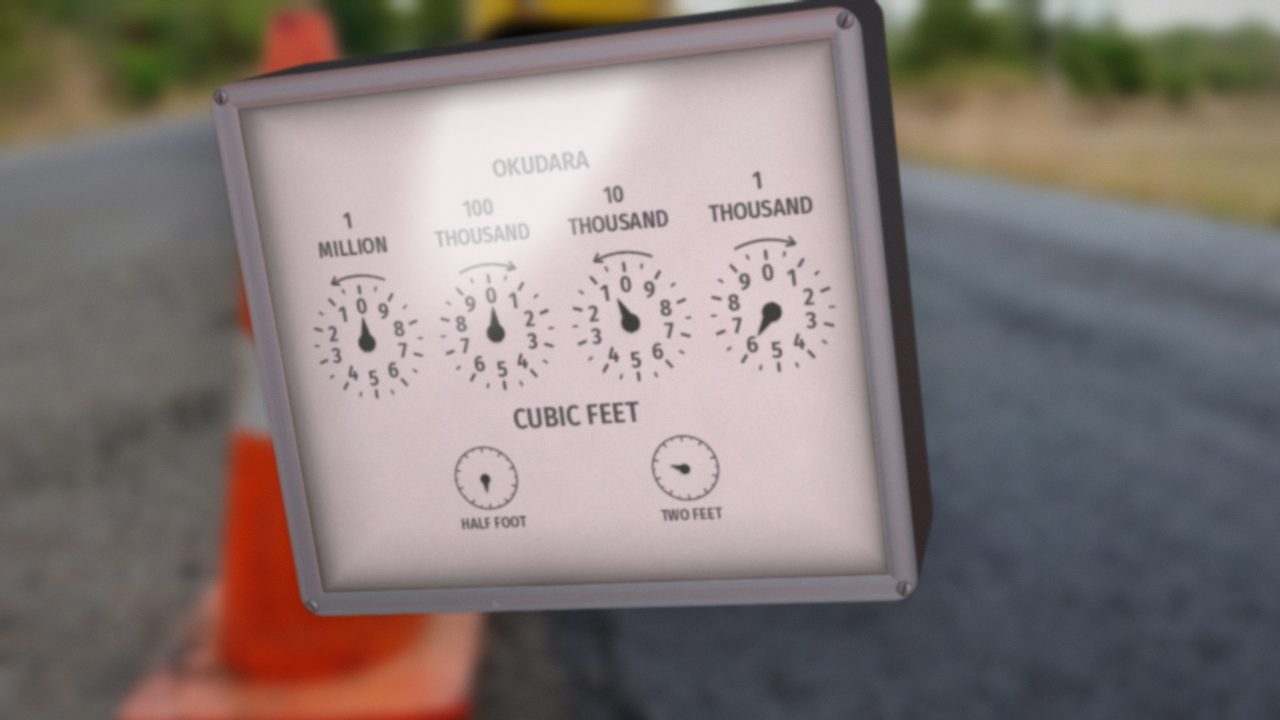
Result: 600 ft³
